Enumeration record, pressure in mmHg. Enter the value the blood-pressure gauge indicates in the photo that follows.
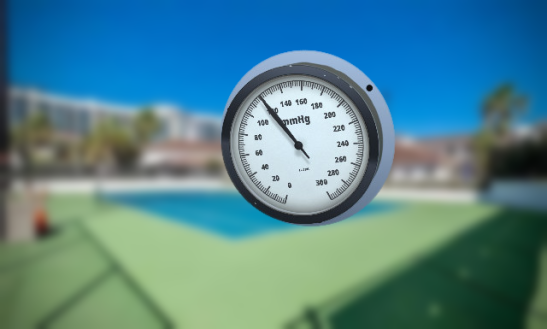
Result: 120 mmHg
